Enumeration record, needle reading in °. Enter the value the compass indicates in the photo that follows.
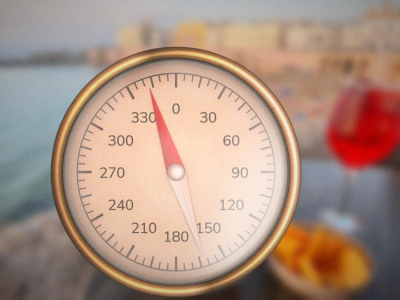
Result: 342.5 °
